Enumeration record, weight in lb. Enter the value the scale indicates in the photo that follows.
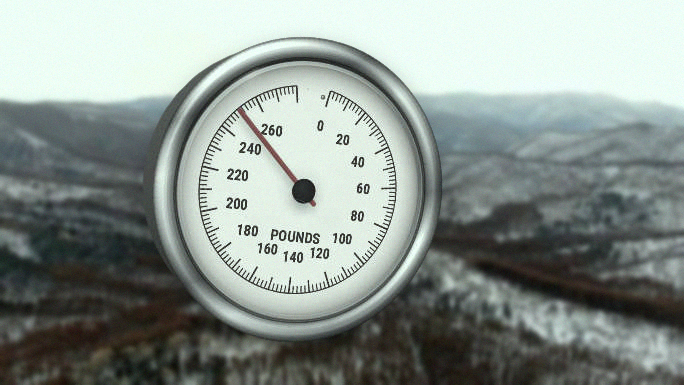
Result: 250 lb
